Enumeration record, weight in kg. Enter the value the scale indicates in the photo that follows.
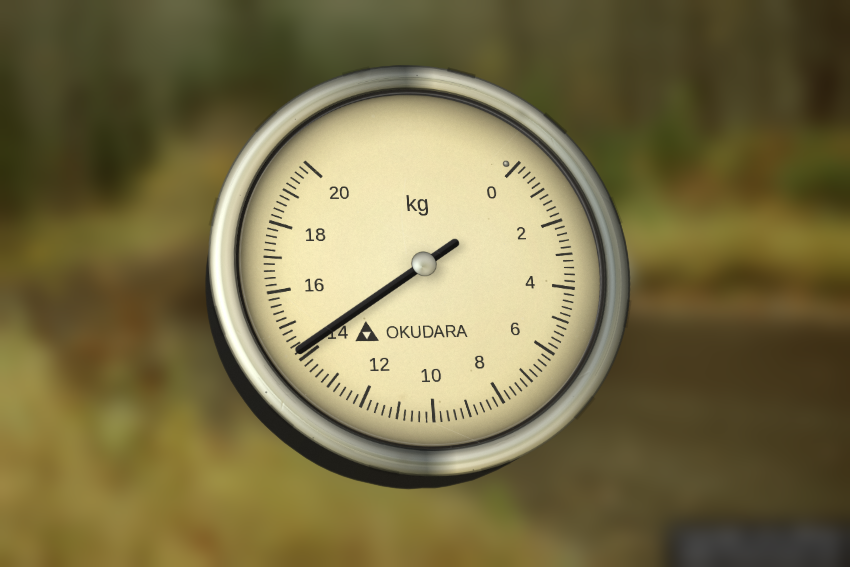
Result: 14.2 kg
